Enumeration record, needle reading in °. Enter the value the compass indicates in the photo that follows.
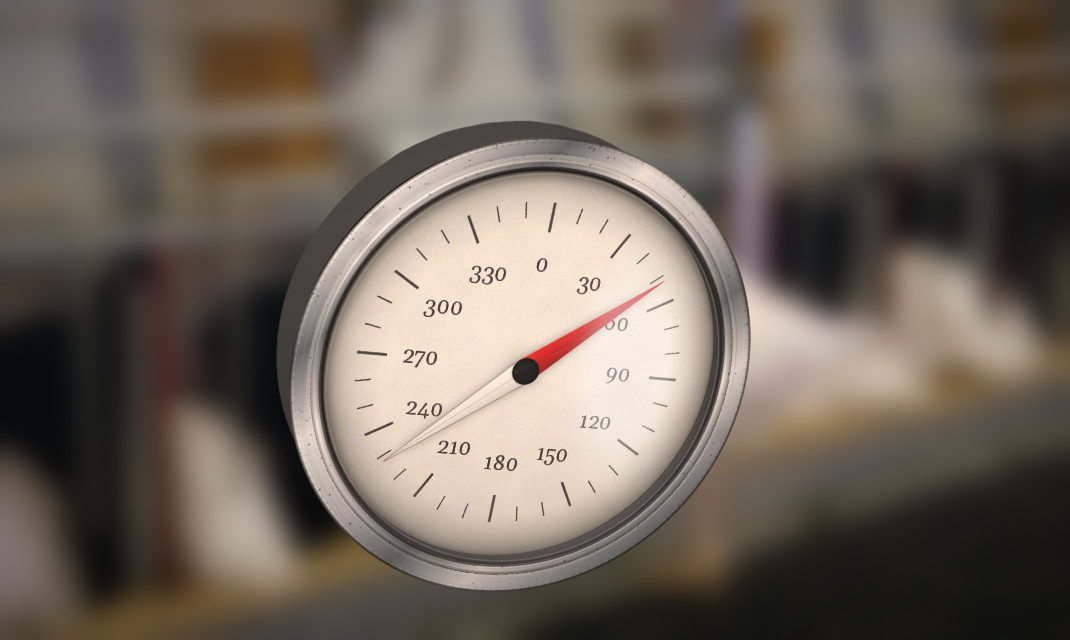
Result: 50 °
